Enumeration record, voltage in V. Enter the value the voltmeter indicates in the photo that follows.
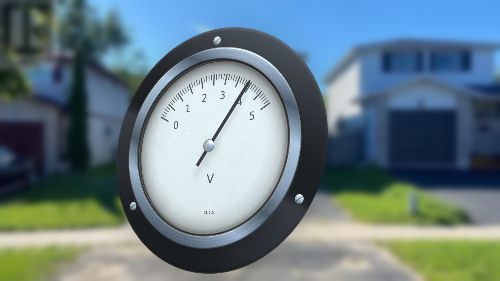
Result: 4 V
